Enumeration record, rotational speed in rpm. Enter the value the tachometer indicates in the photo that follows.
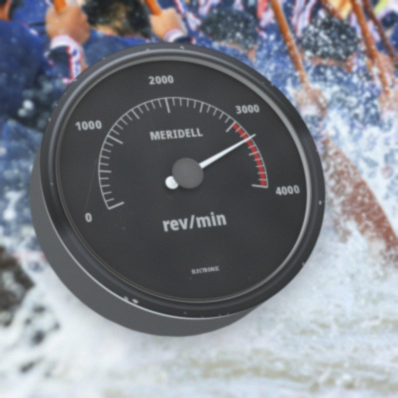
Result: 3300 rpm
